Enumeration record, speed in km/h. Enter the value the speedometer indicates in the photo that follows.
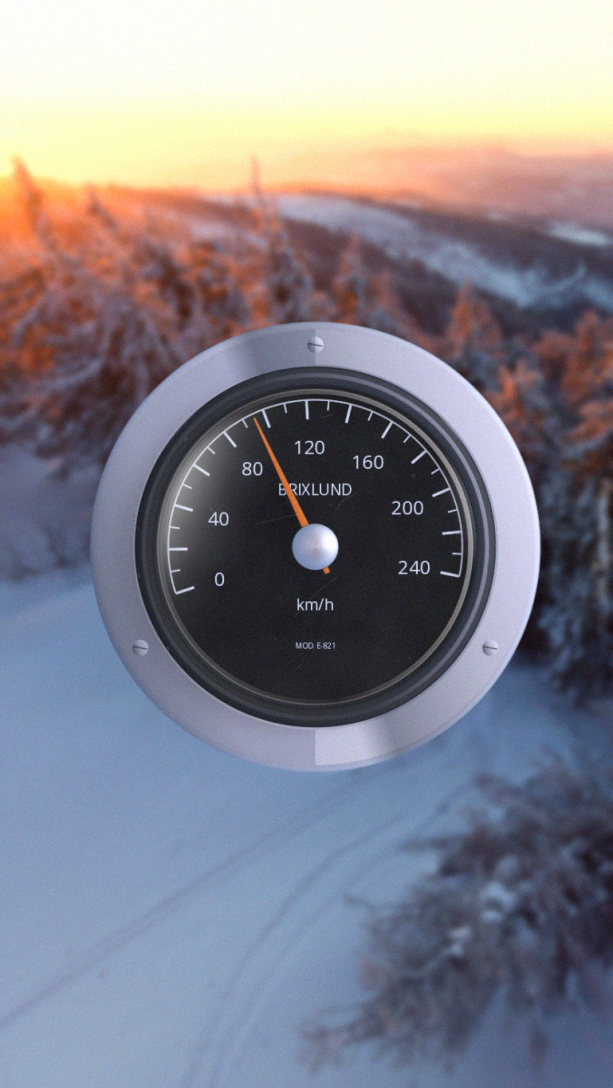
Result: 95 km/h
